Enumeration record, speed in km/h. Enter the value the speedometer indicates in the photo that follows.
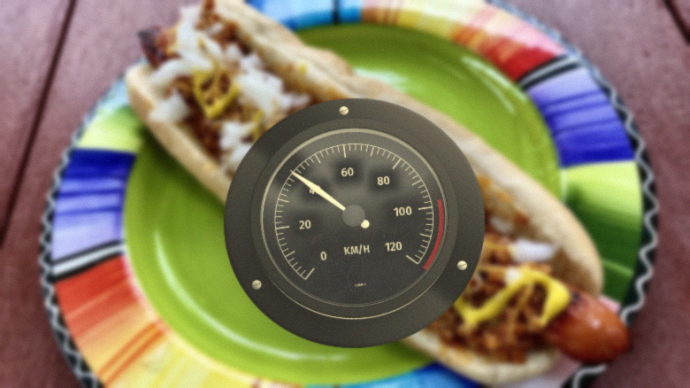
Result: 40 km/h
